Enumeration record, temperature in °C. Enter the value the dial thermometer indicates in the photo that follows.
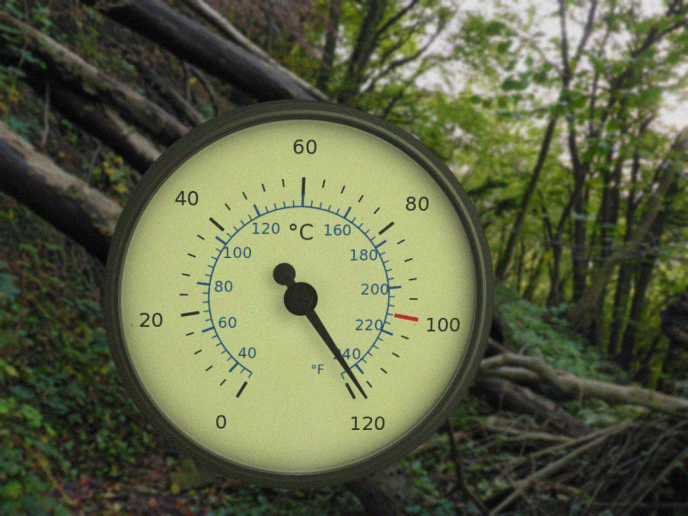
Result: 118 °C
